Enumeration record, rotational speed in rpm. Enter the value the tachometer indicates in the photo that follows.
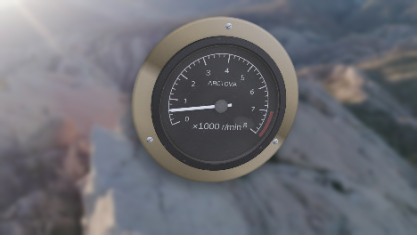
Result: 600 rpm
